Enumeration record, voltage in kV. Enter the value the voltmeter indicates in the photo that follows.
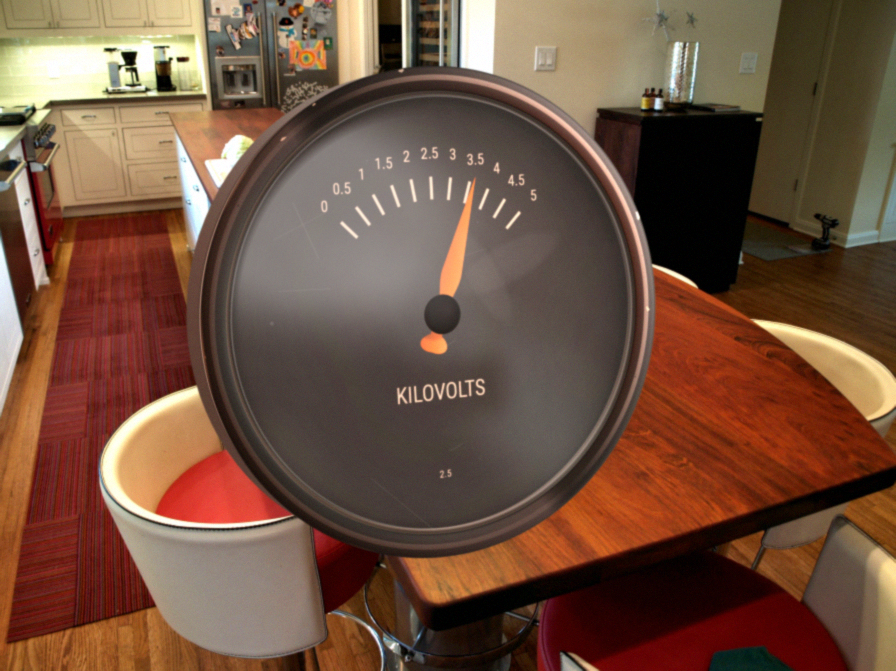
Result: 3.5 kV
